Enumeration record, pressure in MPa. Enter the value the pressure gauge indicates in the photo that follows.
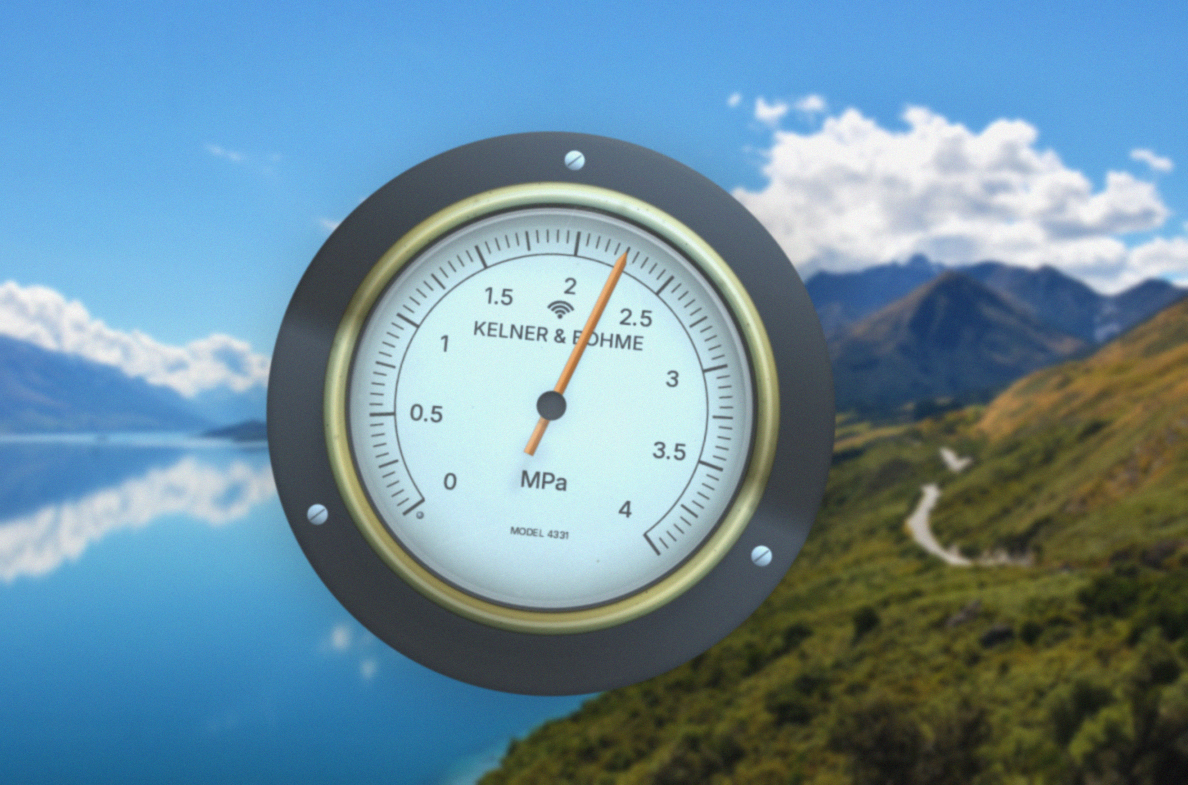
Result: 2.25 MPa
